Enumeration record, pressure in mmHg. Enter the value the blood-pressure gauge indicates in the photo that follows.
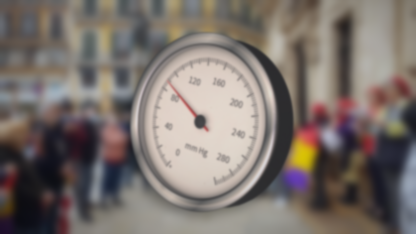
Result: 90 mmHg
